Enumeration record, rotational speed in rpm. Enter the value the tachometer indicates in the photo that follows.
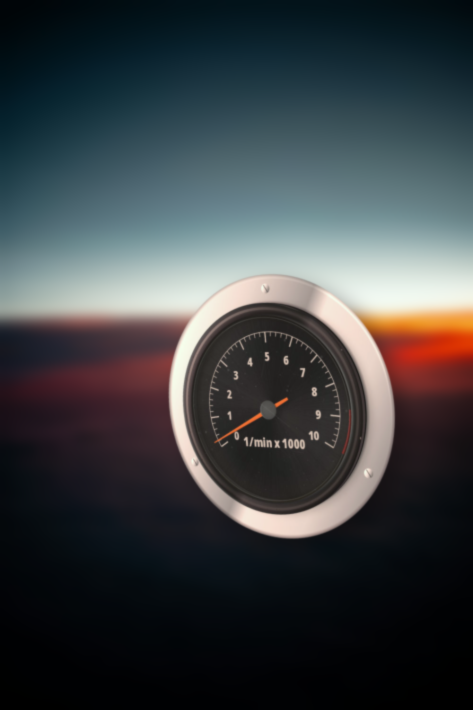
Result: 200 rpm
